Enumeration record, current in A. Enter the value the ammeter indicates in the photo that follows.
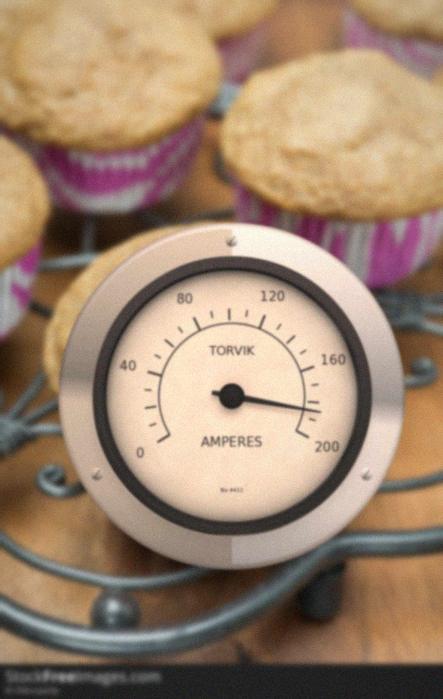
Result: 185 A
